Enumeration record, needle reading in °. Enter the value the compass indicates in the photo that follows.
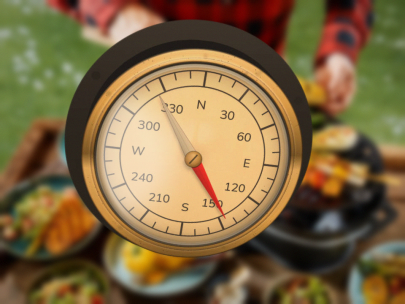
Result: 145 °
